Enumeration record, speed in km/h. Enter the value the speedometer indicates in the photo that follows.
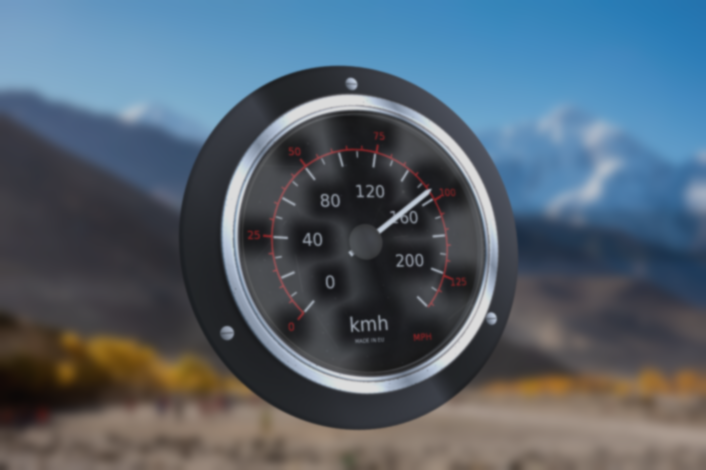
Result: 155 km/h
